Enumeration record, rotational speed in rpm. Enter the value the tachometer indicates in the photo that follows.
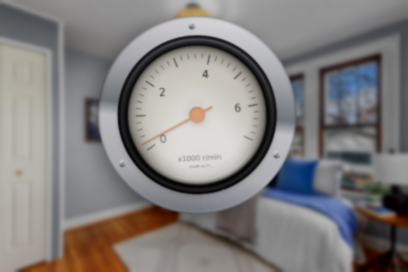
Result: 200 rpm
